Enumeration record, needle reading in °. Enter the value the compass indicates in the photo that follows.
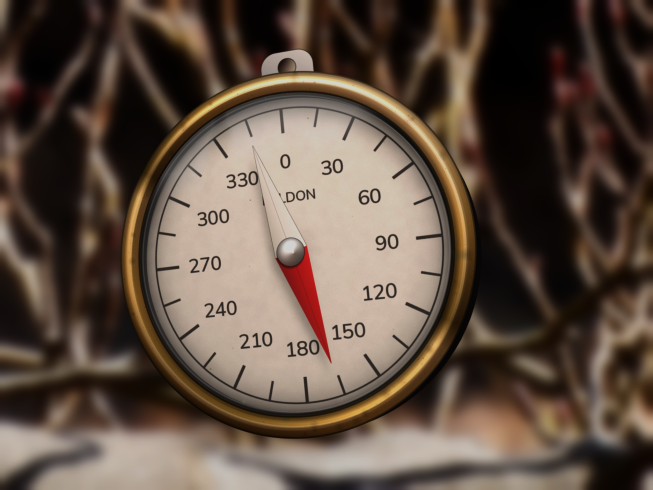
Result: 165 °
